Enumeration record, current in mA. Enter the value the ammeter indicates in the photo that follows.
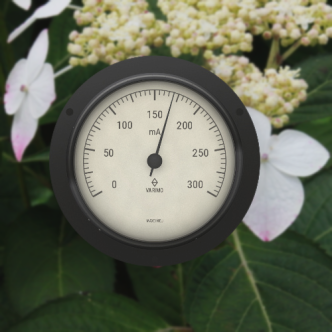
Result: 170 mA
